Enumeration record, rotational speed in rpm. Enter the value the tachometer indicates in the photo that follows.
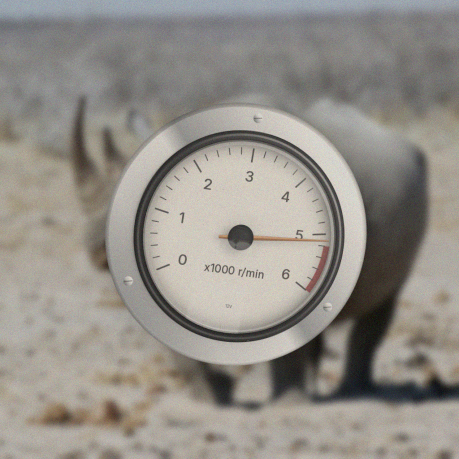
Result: 5100 rpm
